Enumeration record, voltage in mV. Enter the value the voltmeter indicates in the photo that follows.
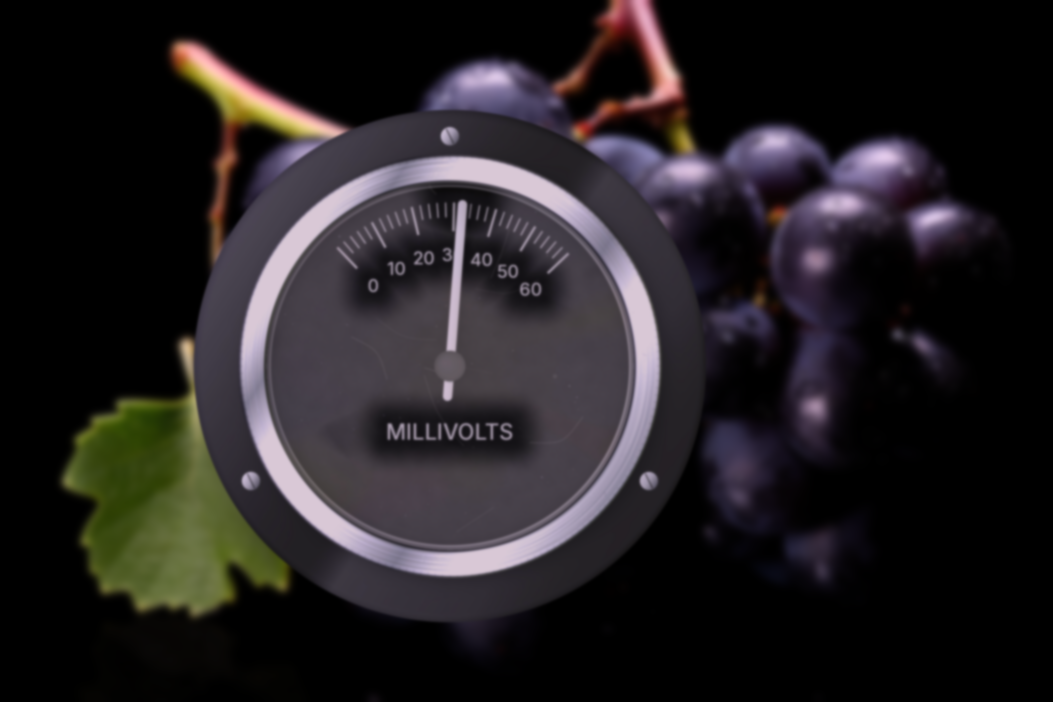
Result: 32 mV
